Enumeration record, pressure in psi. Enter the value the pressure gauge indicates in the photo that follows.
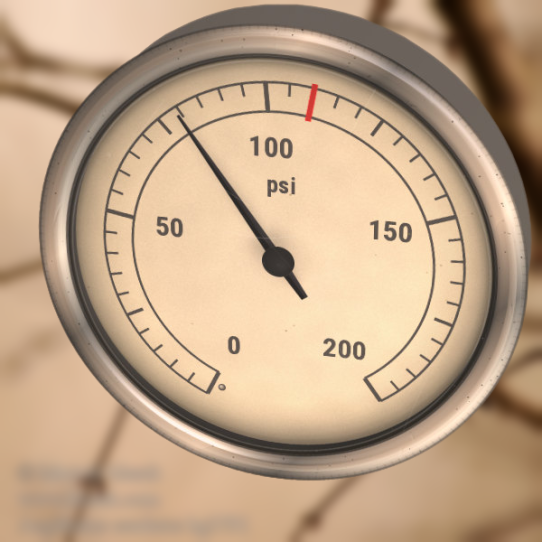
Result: 80 psi
